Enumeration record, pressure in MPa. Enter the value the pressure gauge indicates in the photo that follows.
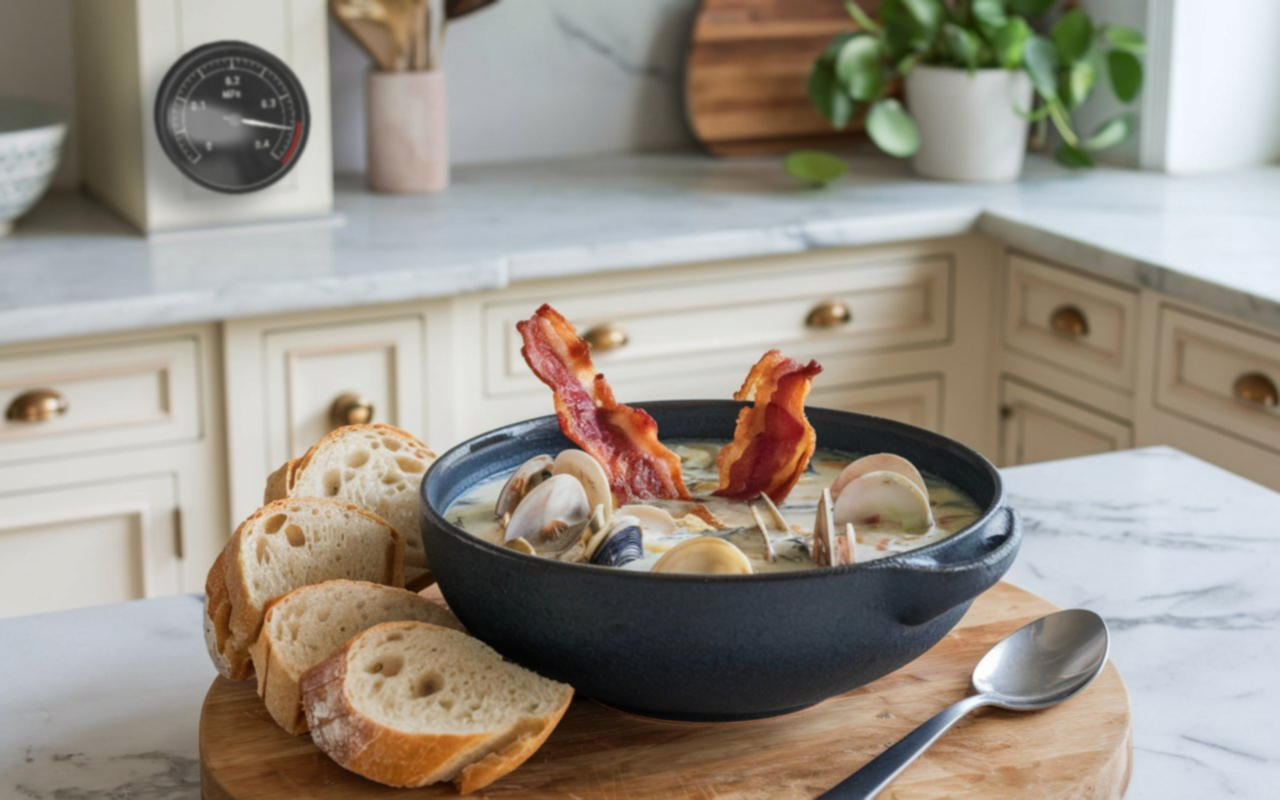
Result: 0.35 MPa
